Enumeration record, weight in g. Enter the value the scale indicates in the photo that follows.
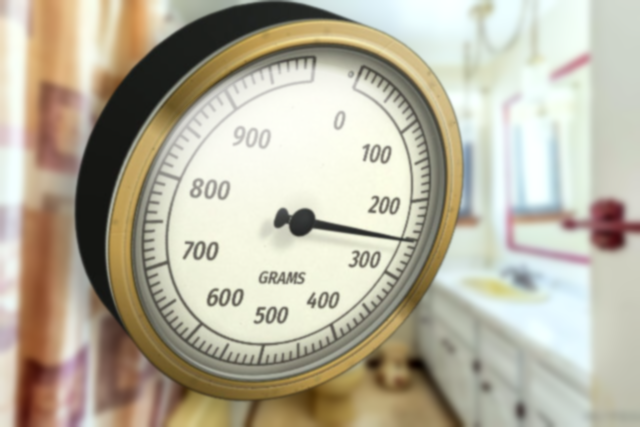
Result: 250 g
